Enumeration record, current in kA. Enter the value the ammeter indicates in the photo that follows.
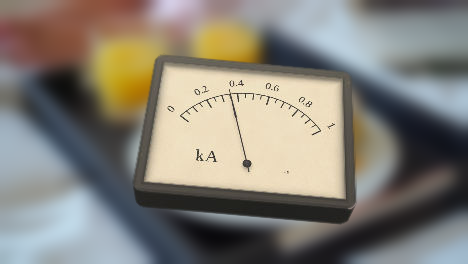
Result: 0.35 kA
